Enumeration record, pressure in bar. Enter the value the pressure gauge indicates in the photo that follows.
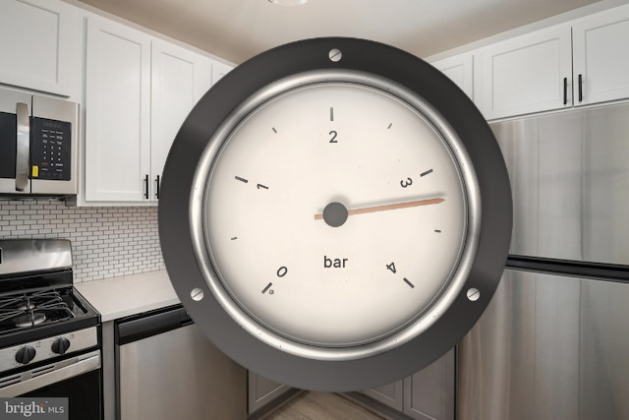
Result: 3.25 bar
